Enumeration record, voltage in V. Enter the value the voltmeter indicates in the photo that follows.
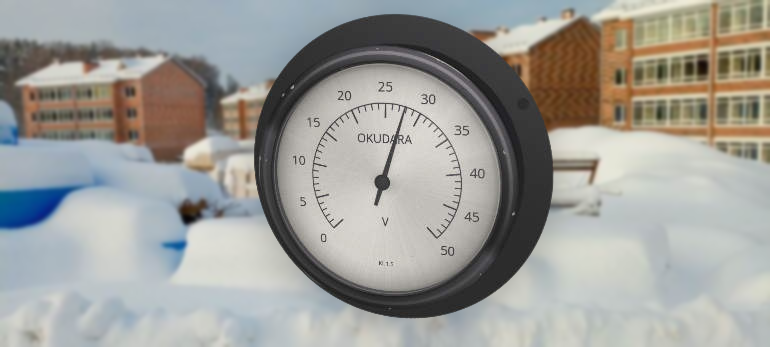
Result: 28 V
